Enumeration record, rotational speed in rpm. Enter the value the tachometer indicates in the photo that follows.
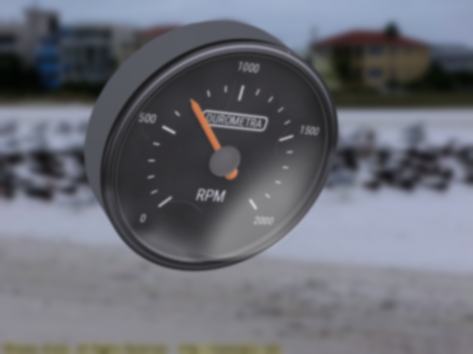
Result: 700 rpm
